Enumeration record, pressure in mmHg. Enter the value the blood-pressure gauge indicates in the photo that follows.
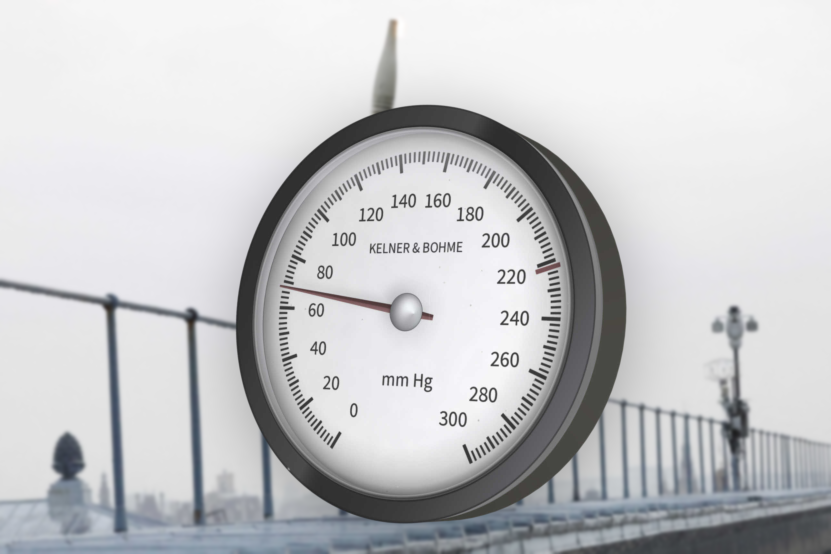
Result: 68 mmHg
